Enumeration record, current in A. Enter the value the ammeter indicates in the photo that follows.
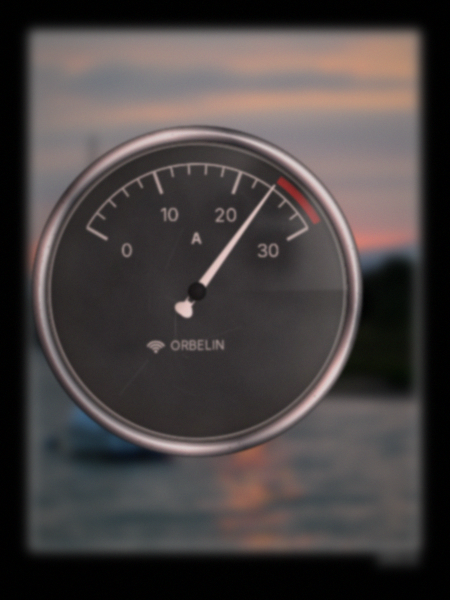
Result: 24 A
